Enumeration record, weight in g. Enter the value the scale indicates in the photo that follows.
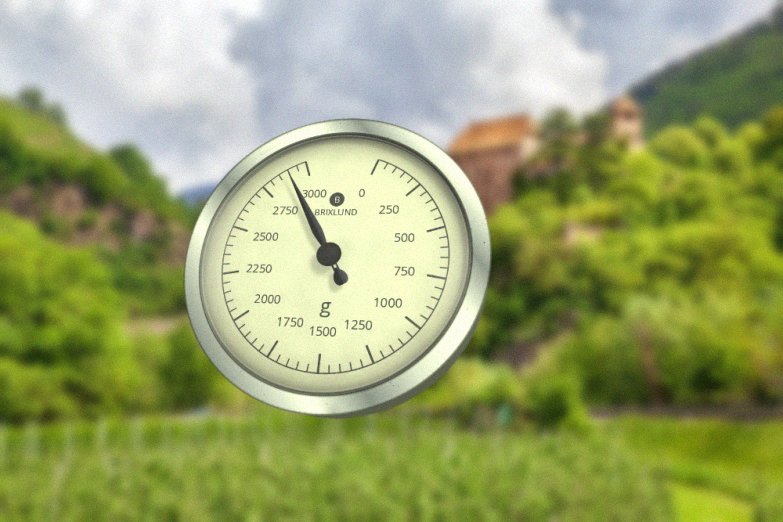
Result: 2900 g
